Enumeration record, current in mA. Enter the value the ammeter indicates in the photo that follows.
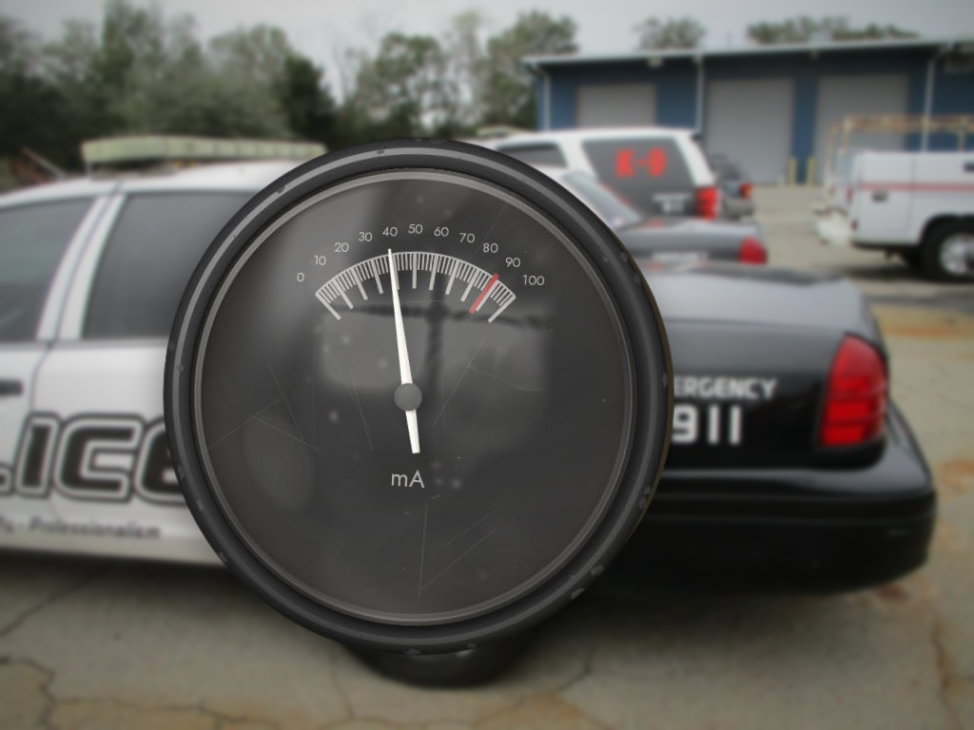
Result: 40 mA
